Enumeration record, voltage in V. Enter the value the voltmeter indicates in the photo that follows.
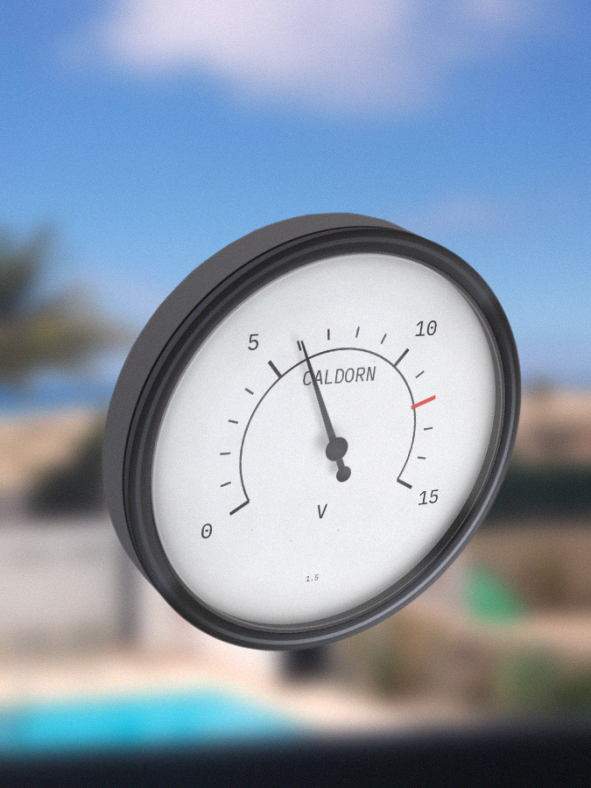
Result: 6 V
